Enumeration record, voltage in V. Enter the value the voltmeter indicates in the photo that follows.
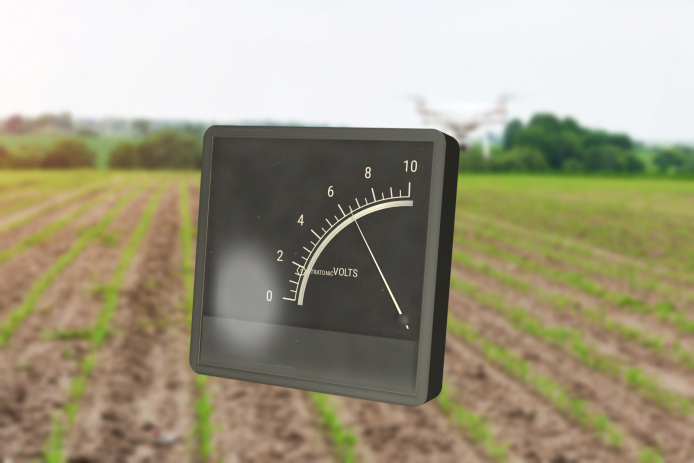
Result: 6.5 V
